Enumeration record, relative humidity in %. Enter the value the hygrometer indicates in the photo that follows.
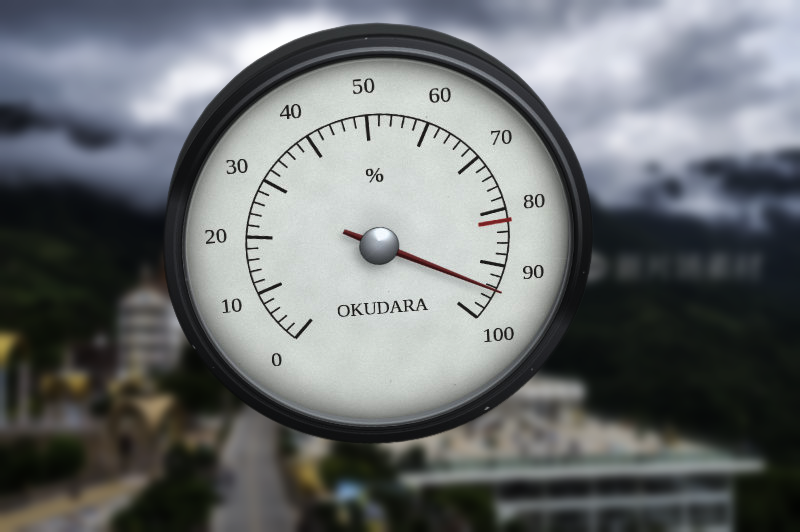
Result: 94 %
